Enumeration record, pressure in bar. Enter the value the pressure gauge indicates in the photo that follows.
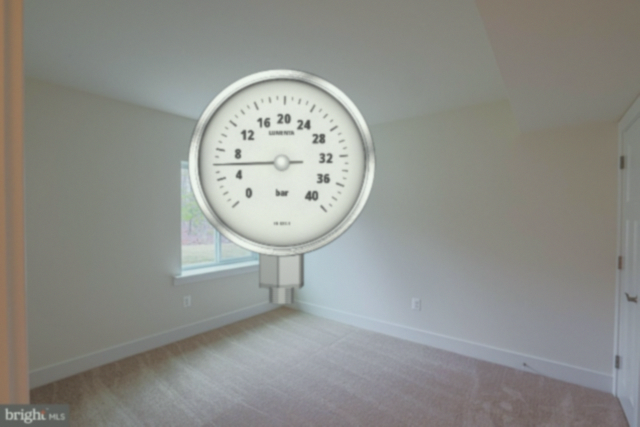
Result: 6 bar
